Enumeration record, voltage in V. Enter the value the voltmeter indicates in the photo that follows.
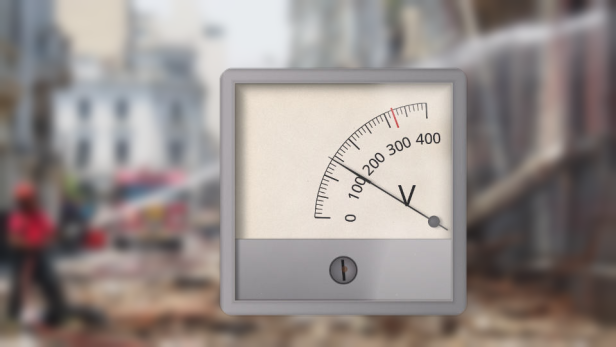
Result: 140 V
